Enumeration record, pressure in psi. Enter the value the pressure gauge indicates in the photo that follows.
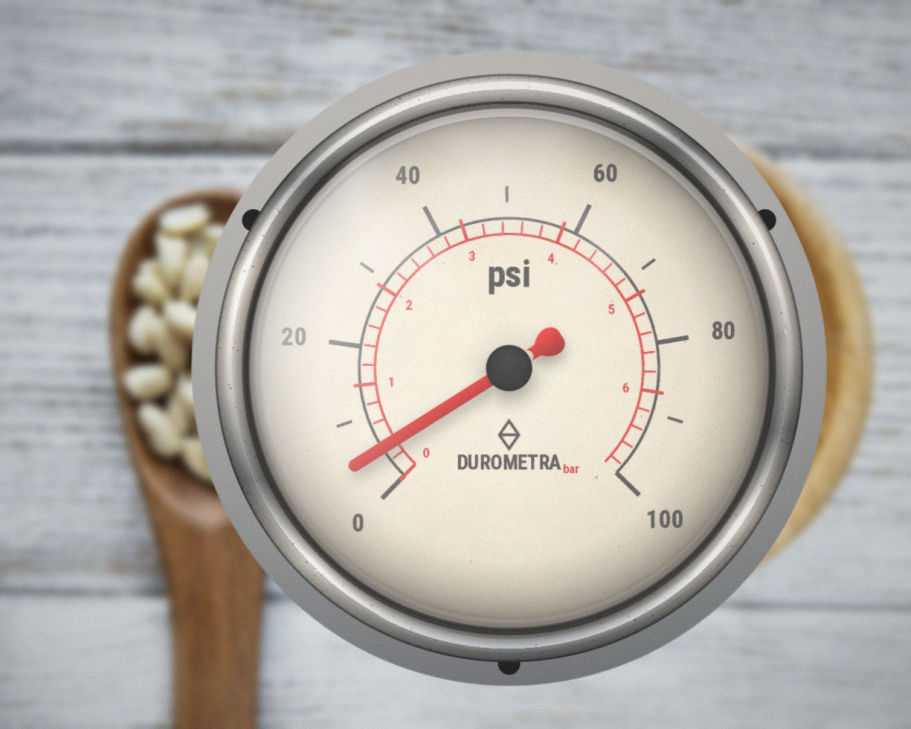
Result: 5 psi
